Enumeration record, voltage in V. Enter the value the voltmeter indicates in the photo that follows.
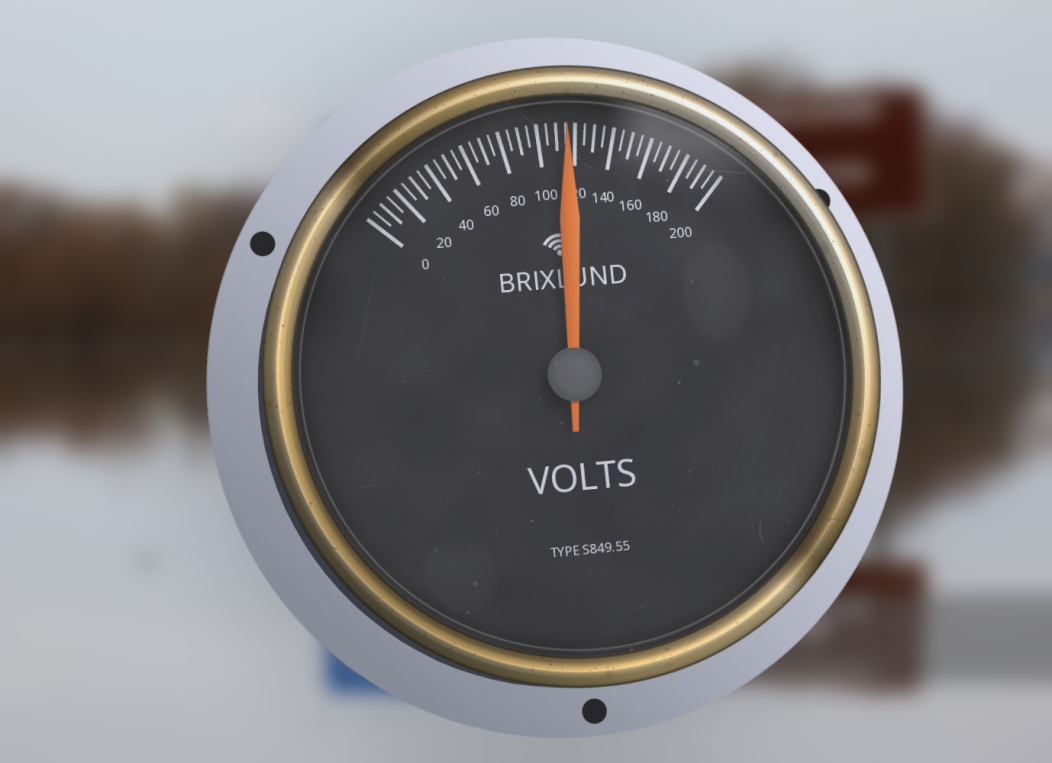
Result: 115 V
